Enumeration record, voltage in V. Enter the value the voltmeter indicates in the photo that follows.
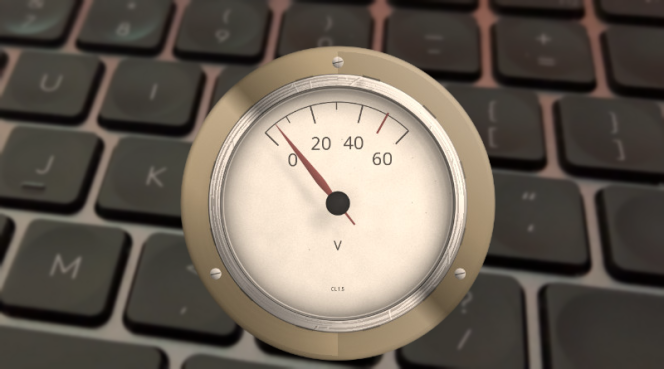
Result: 5 V
